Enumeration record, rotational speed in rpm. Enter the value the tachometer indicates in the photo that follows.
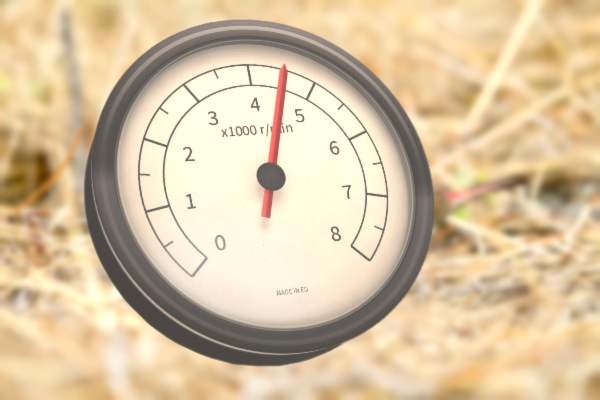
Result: 4500 rpm
